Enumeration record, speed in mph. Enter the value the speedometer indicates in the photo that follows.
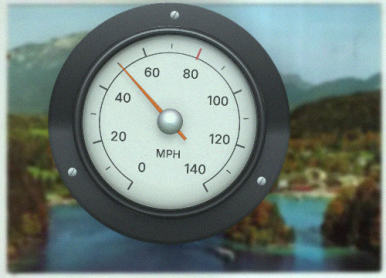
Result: 50 mph
